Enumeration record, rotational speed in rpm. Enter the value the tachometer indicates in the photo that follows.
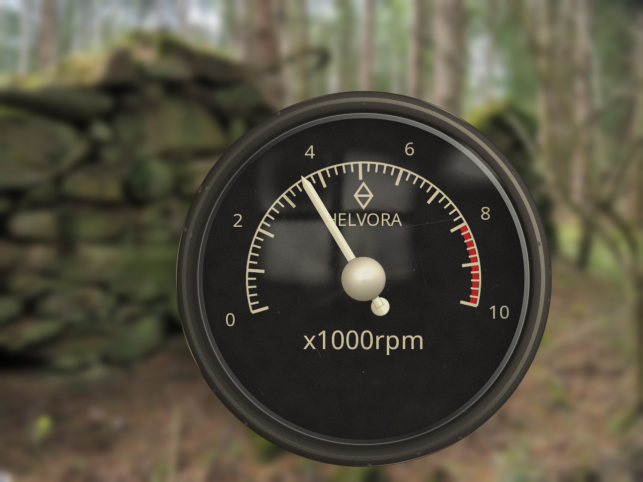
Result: 3600 rpm
